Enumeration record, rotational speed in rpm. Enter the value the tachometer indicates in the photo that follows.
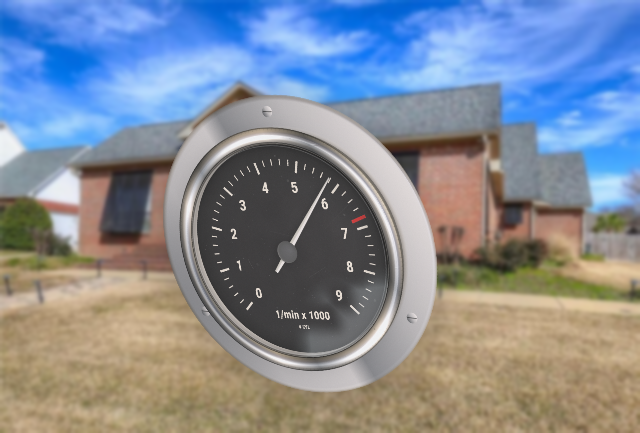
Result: 5800 rpm
